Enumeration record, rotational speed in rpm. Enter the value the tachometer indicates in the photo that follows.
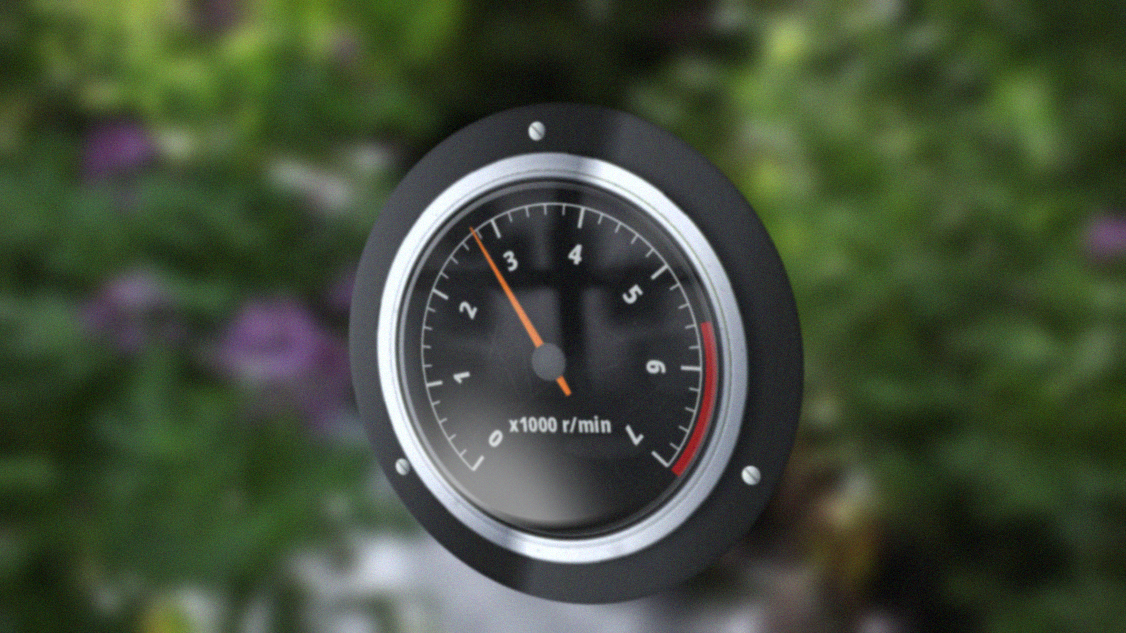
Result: 2800 rpm
